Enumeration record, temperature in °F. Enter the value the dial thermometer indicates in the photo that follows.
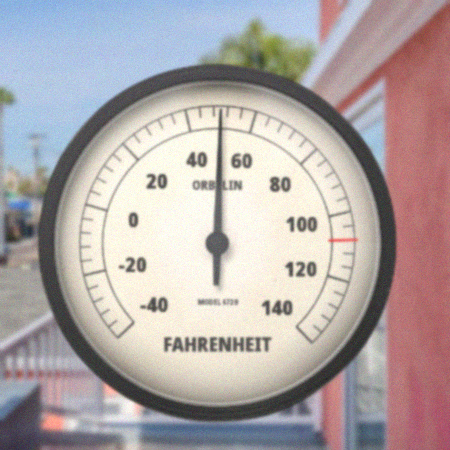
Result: 50 °F
